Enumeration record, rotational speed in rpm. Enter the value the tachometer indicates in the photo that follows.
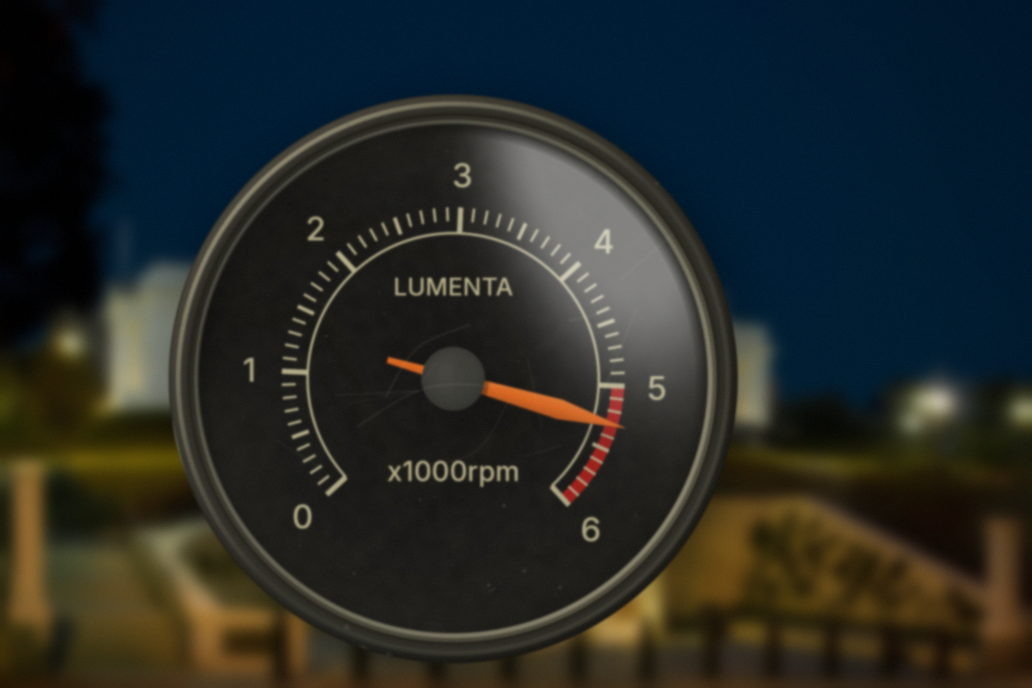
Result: 5300 rpm
